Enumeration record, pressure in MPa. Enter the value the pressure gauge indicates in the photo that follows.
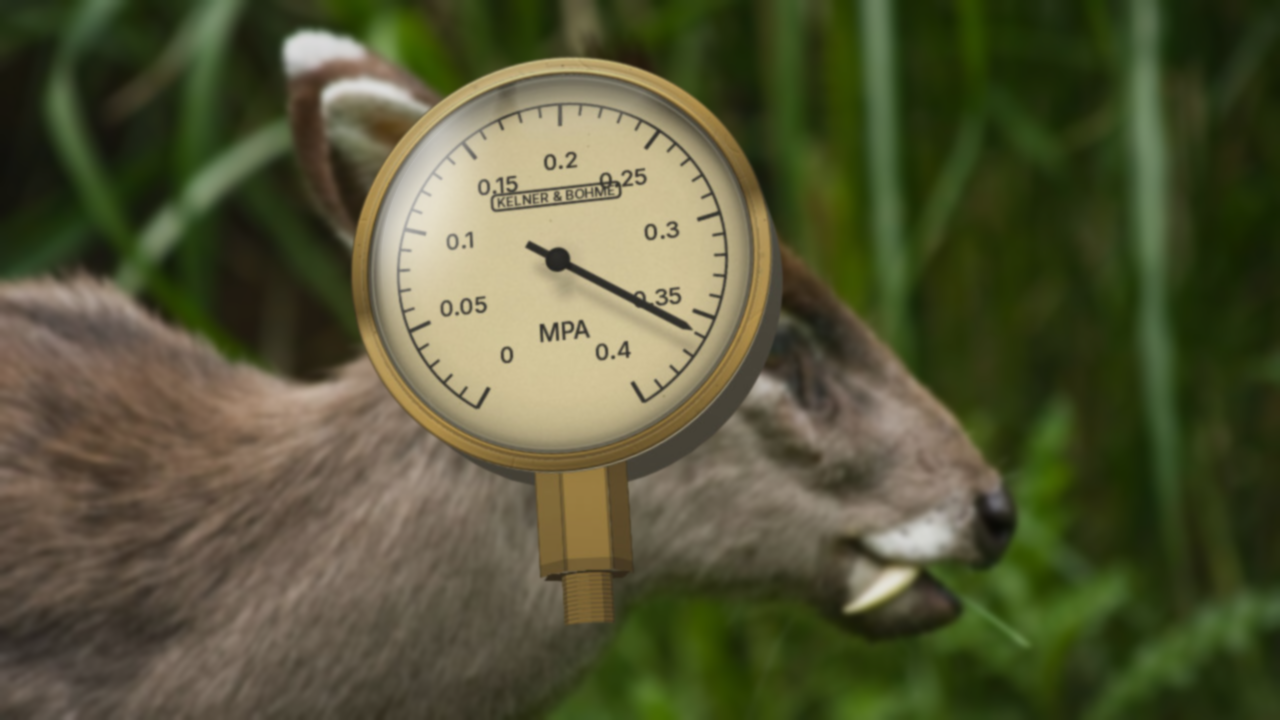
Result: 0.36 MPa
